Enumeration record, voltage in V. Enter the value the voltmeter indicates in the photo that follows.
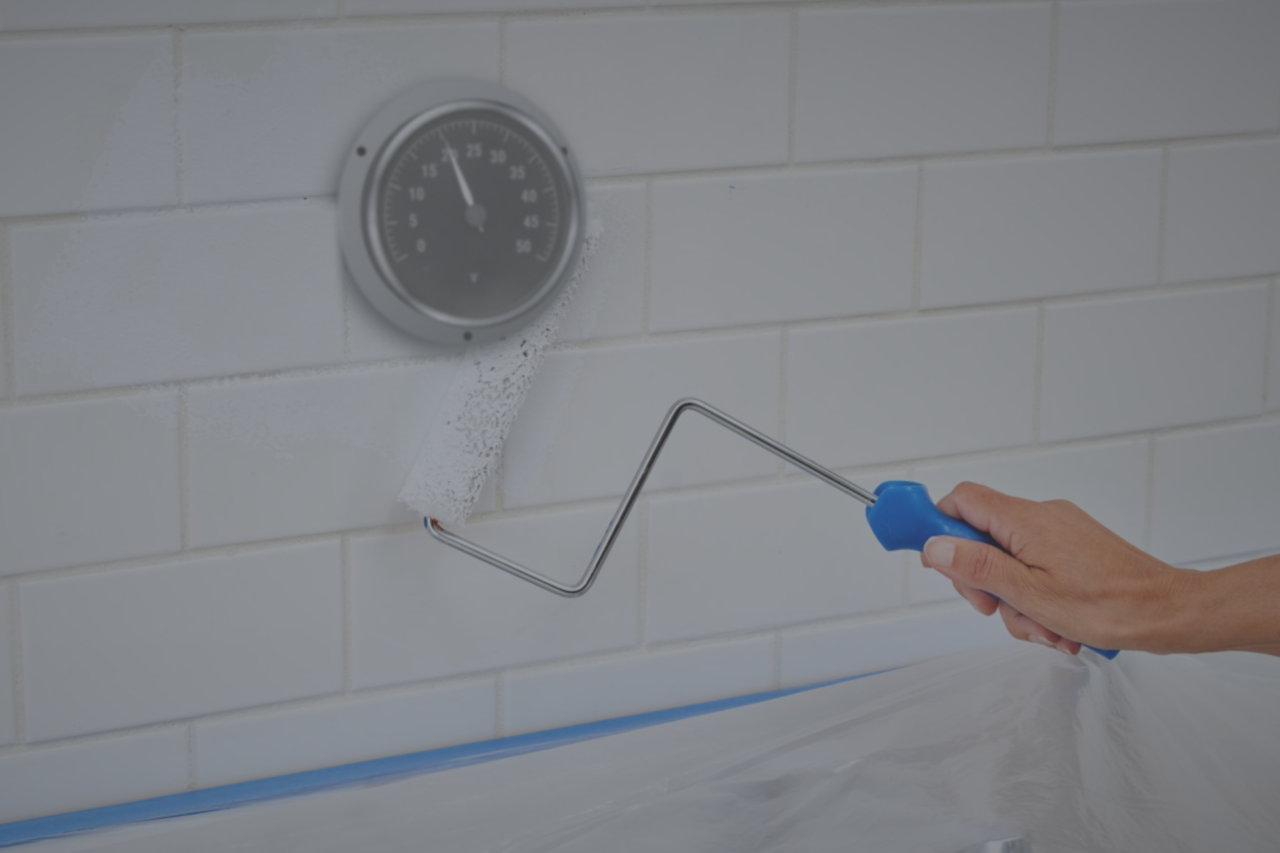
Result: 20 V
